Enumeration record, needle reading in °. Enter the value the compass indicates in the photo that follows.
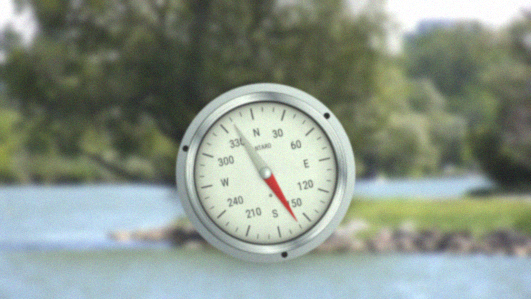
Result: 160 °
